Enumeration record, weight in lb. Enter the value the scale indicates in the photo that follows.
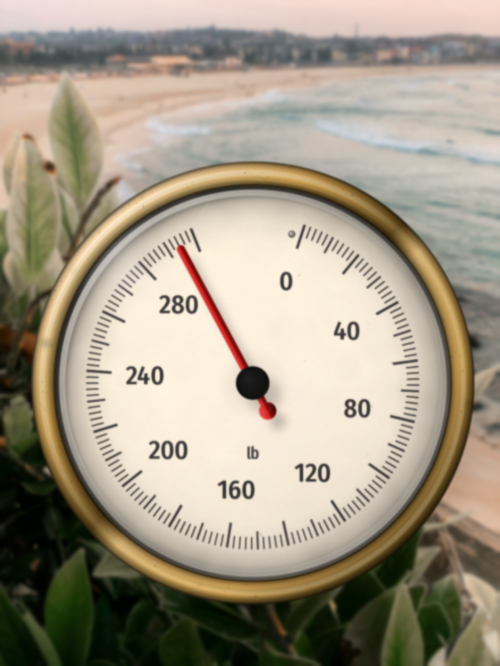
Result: 294 lb
